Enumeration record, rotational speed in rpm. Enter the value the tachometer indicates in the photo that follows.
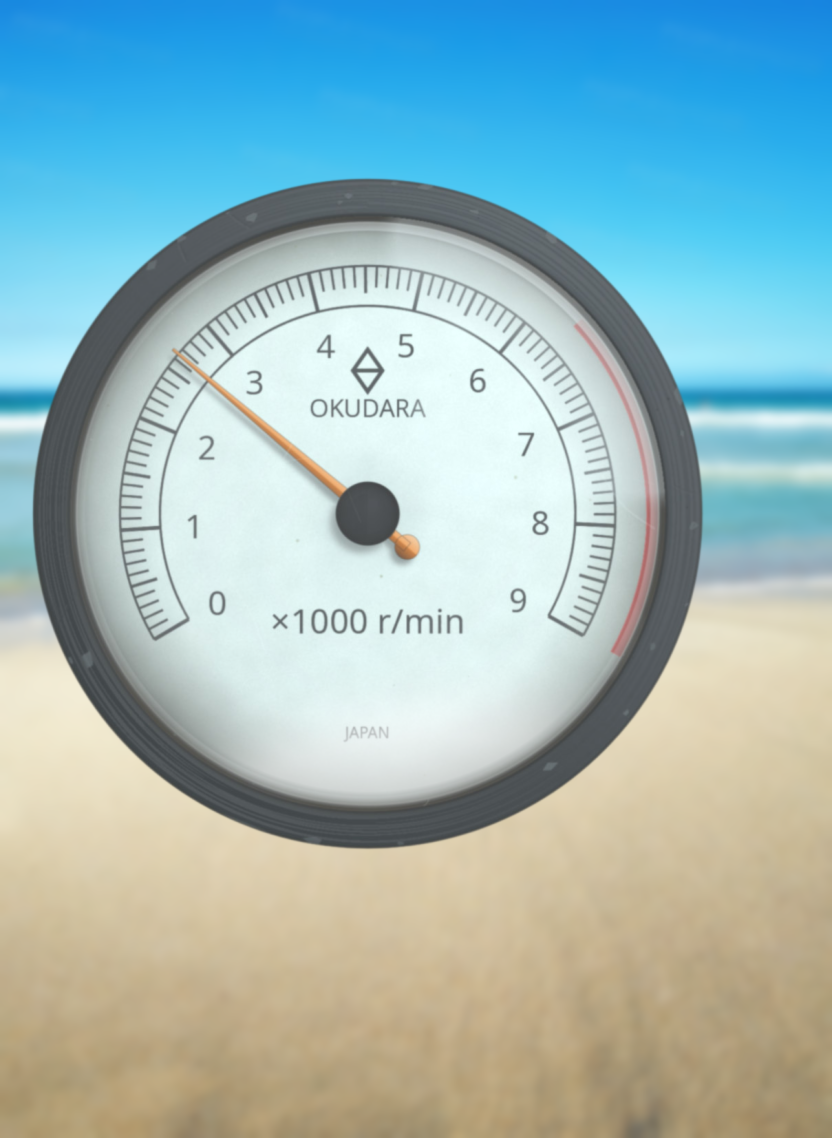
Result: 2650 rpm
